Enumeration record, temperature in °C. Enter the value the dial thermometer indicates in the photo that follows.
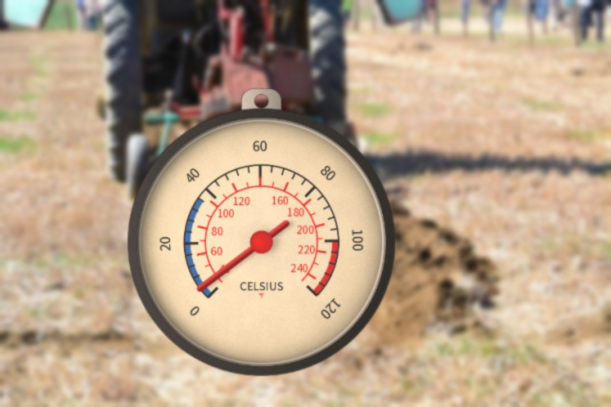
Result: 4 °C
